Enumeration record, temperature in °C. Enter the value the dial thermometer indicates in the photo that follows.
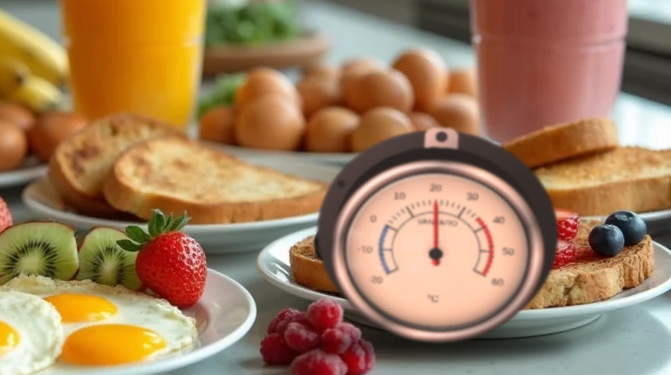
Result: 20 °C
